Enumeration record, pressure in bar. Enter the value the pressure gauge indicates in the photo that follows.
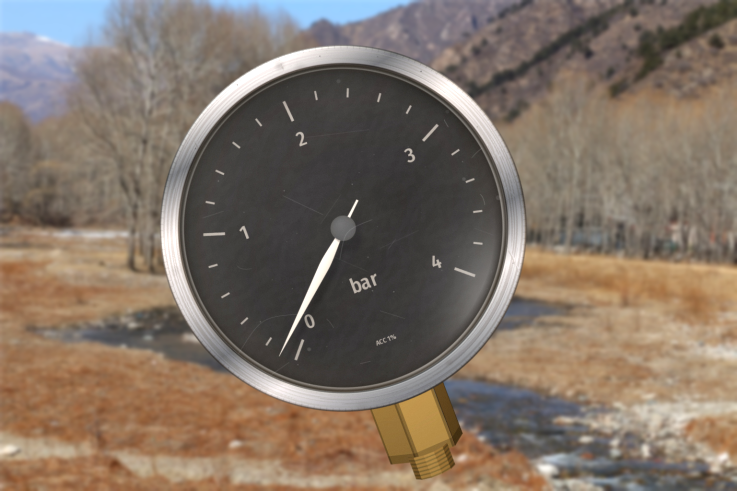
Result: 0.1 bar
